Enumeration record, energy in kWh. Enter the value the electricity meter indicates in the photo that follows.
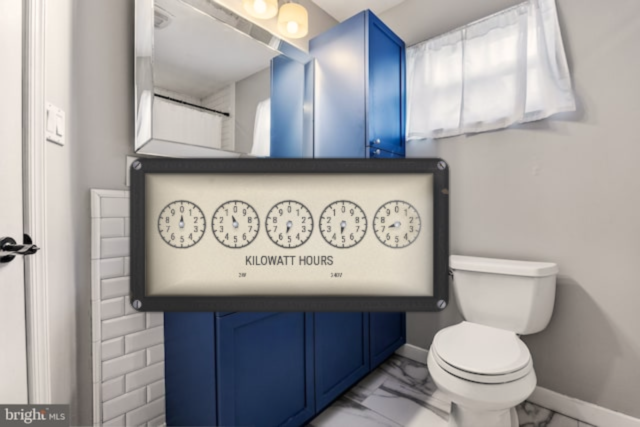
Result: 547 kWh
